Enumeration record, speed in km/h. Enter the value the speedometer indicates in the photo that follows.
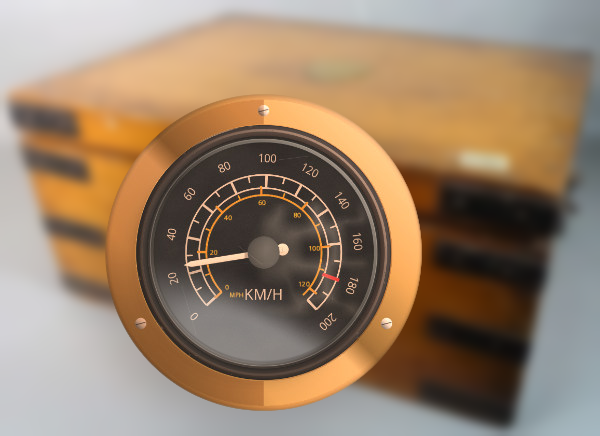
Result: 25 km/h
